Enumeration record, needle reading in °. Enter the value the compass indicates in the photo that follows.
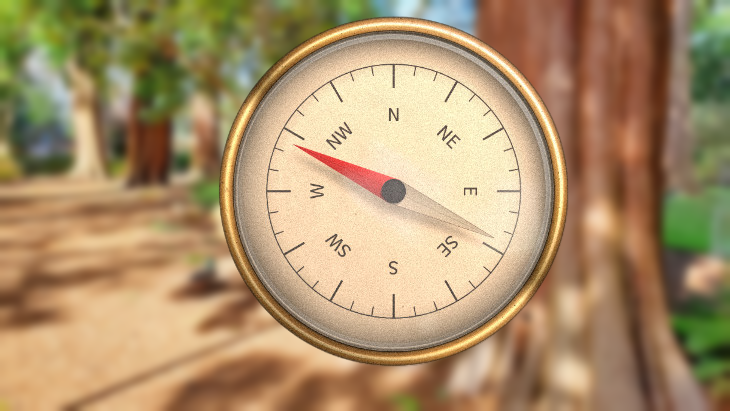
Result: 295 °
